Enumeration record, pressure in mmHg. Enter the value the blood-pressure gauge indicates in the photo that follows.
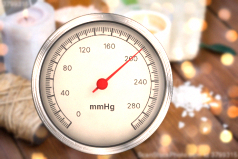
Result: 200 mmHg
